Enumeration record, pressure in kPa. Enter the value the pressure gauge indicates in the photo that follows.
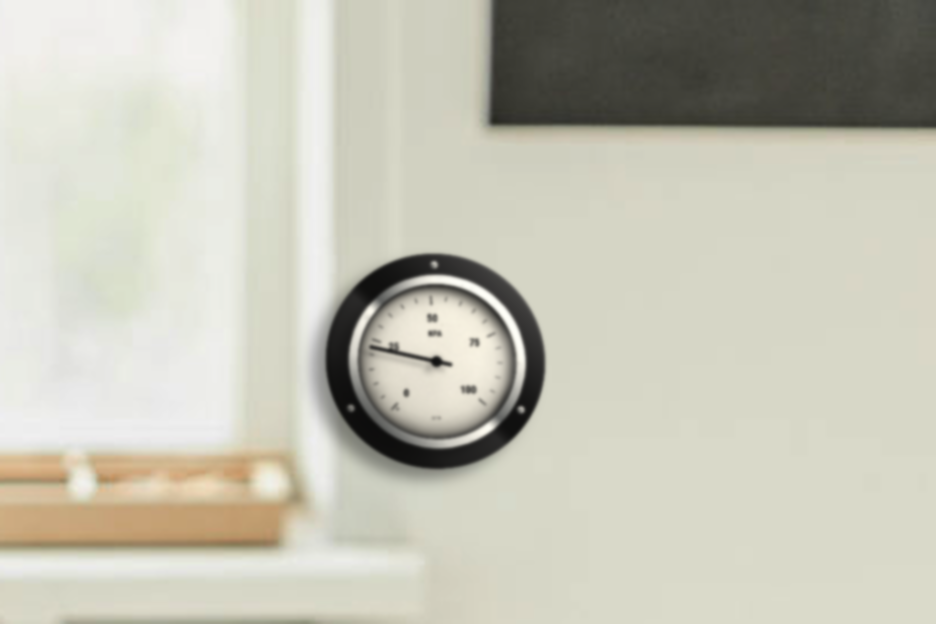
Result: 22.5 kPa
